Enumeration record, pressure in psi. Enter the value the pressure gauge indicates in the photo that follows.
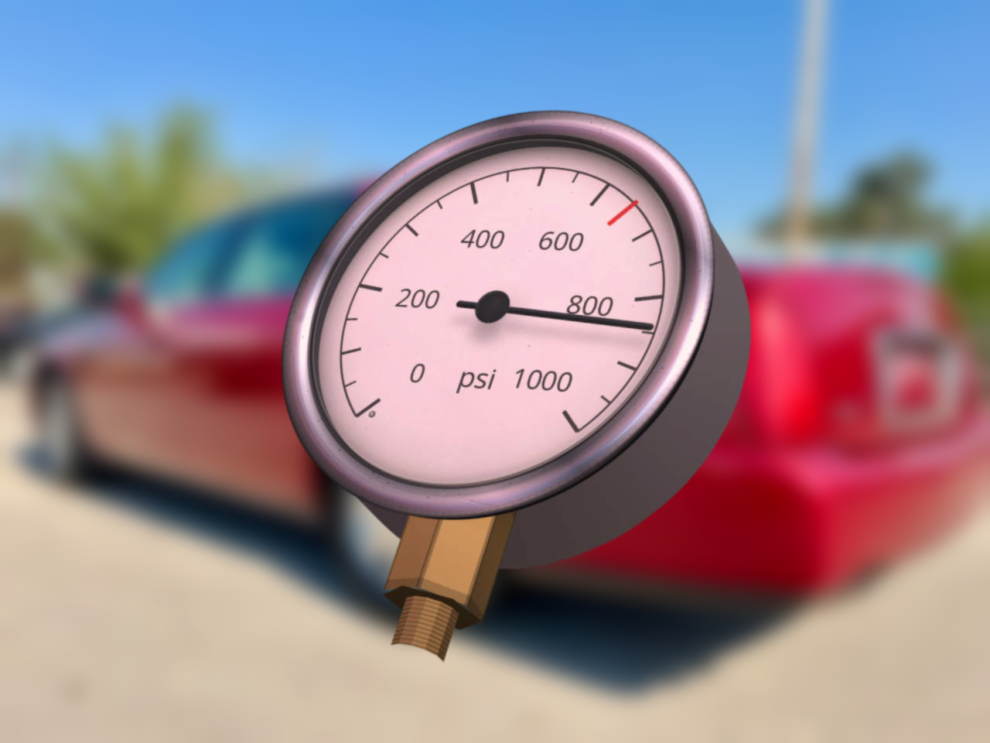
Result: 850 psi
